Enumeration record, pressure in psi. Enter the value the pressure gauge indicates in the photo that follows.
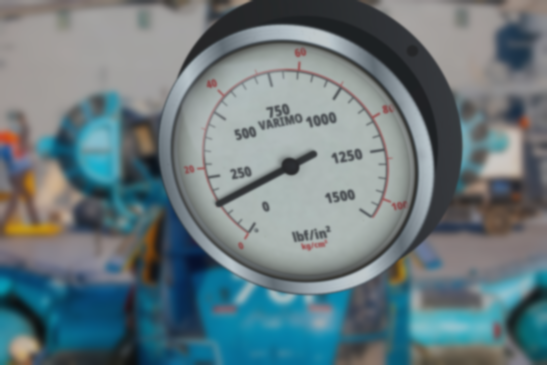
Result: 150 psi
